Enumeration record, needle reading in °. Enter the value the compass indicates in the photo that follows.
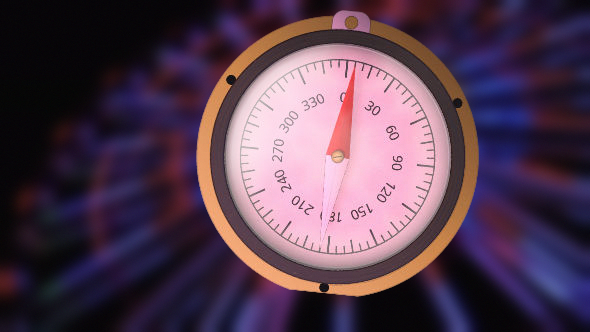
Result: 5 °
